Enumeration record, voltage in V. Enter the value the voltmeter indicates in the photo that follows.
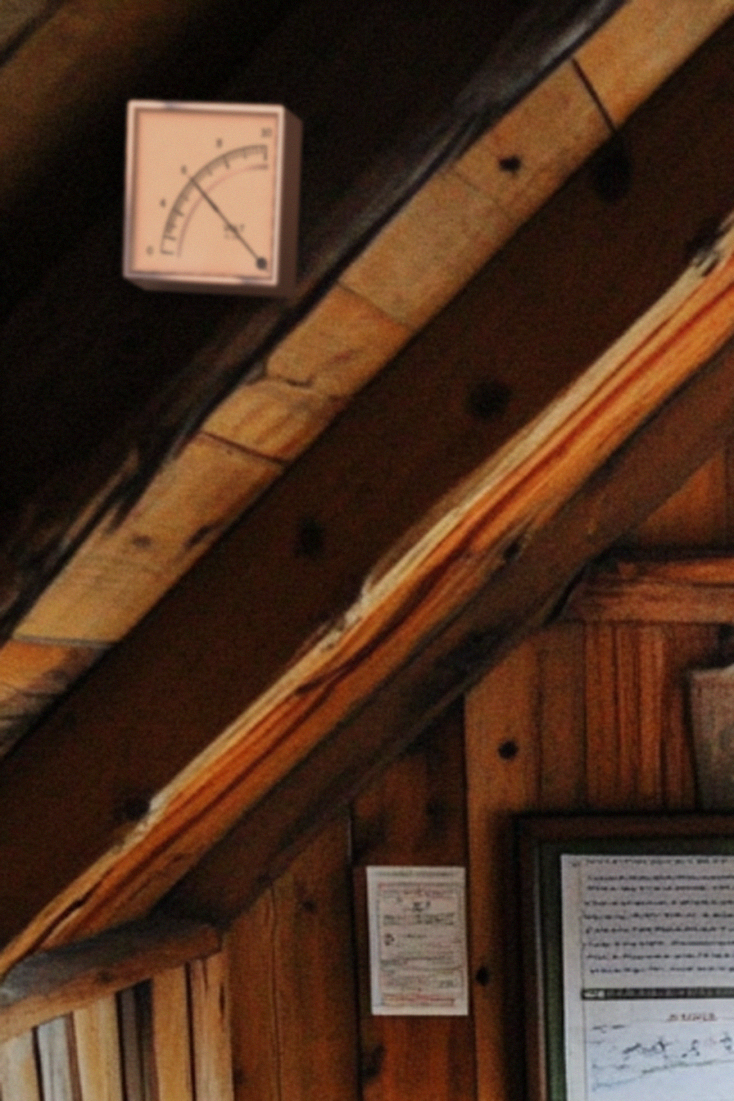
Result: 6 V
